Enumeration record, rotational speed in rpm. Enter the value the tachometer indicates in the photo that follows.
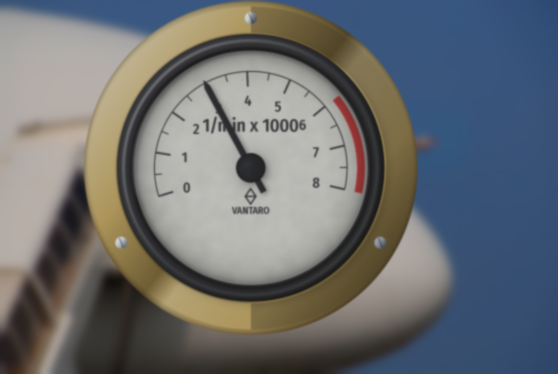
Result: 3000 rpm
